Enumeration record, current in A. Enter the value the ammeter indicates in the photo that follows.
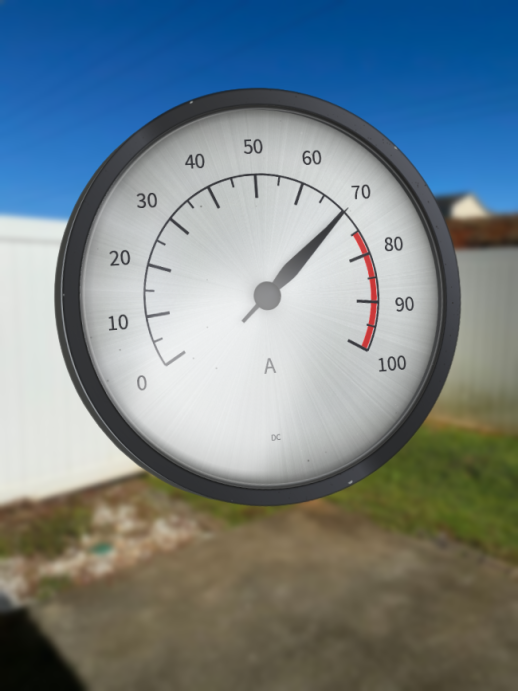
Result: 70 A
